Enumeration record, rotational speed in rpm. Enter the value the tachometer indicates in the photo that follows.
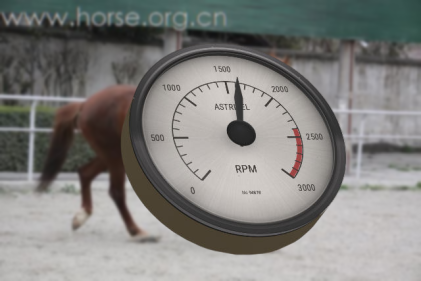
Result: 1600 rpm
